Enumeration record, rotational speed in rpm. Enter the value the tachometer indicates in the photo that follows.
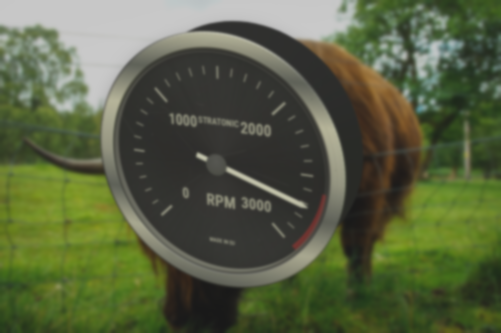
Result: 2700 rpm
